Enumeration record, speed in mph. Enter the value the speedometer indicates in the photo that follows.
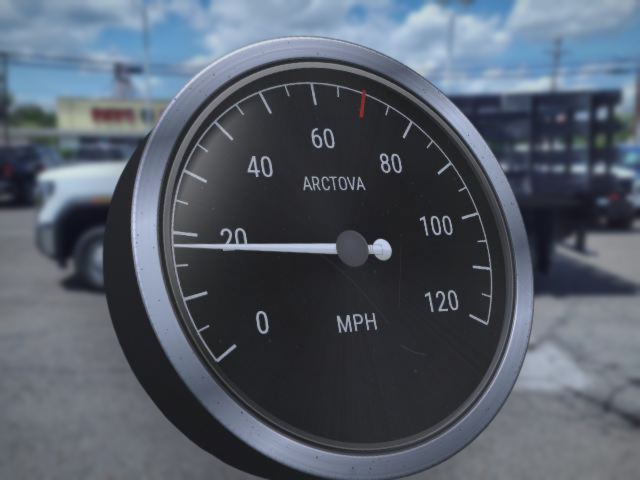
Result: 17.5 mph
